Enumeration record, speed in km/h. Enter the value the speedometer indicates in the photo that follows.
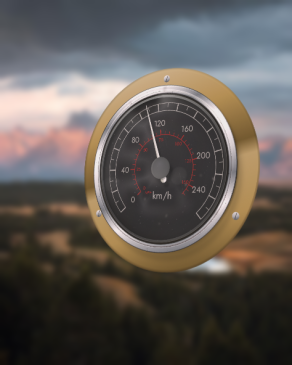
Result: 110 km/h
